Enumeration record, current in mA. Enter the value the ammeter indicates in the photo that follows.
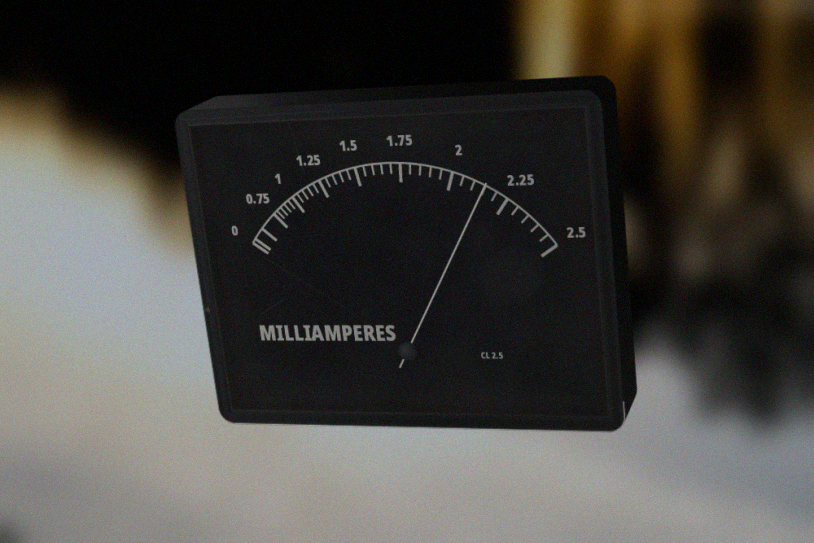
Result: 2.15 mA
